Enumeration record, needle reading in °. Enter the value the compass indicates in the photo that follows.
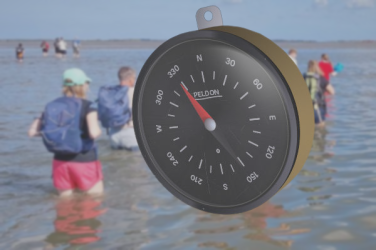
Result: 330 °
